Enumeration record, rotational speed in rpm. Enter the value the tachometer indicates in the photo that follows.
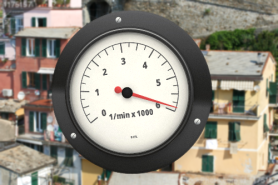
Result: 5875 rpm
